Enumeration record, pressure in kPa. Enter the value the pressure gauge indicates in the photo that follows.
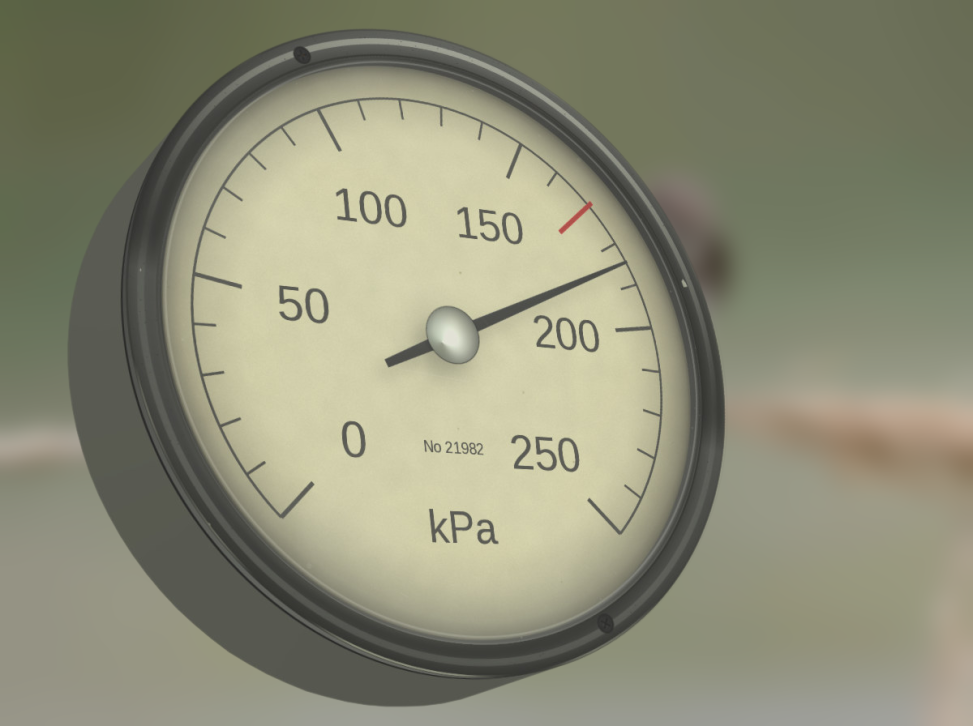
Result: 185 kPa
